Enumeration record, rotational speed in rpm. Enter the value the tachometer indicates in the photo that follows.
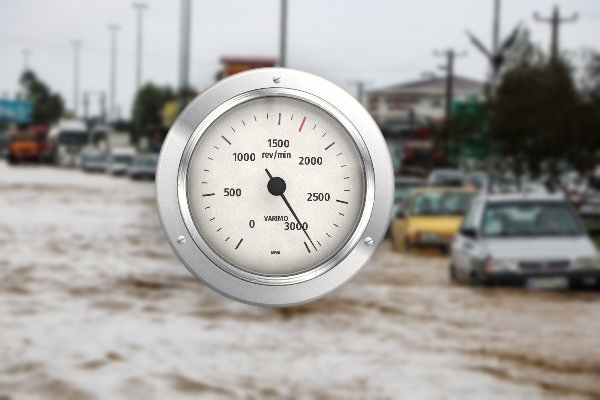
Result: 2950 rpm
